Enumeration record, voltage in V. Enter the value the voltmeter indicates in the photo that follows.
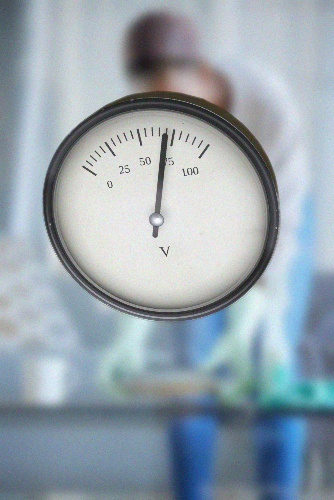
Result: 70 V
